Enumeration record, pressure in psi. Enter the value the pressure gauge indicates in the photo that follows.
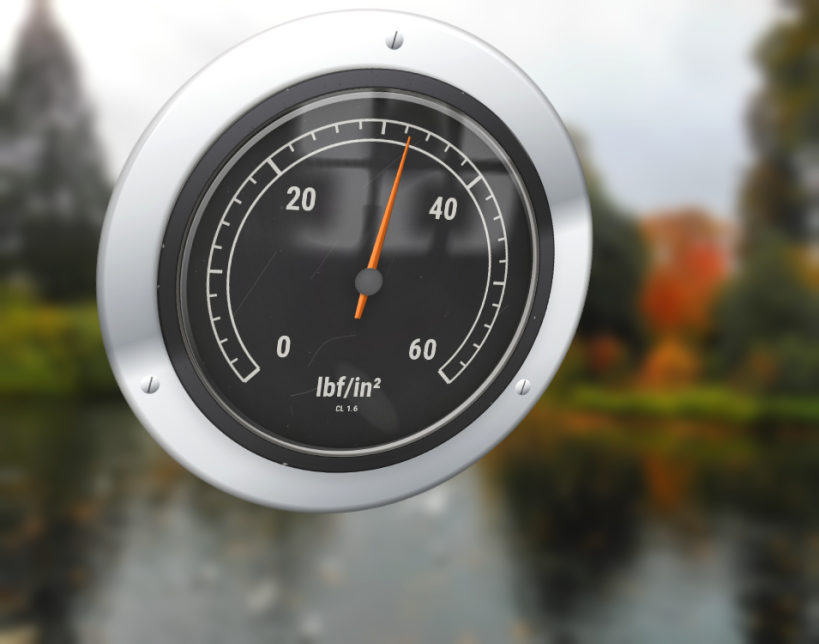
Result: 32 psi
